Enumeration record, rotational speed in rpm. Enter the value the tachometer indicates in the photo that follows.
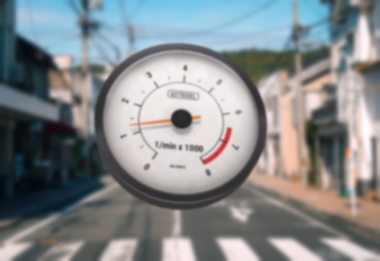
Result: 1250 rpm
